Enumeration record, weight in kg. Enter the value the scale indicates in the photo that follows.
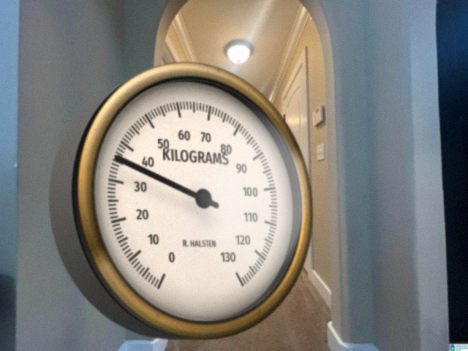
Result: 35 kg
